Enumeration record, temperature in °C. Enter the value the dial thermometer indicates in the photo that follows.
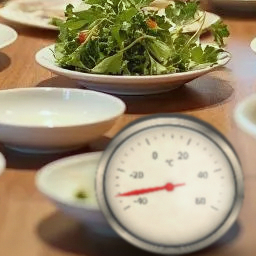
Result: -32 °C
